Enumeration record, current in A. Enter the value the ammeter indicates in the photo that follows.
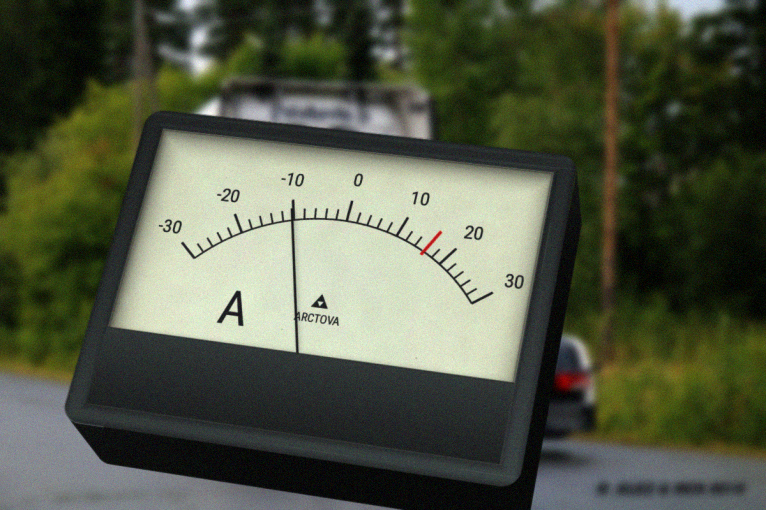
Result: -10 A
